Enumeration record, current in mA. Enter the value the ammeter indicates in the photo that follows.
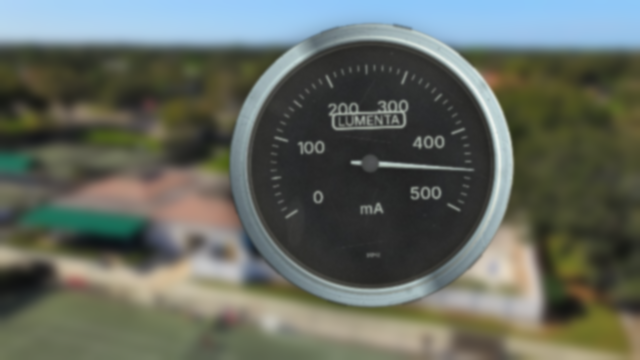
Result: 450 mA
